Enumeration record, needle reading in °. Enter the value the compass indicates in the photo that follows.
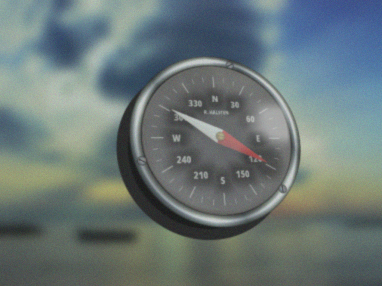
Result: 120 °
